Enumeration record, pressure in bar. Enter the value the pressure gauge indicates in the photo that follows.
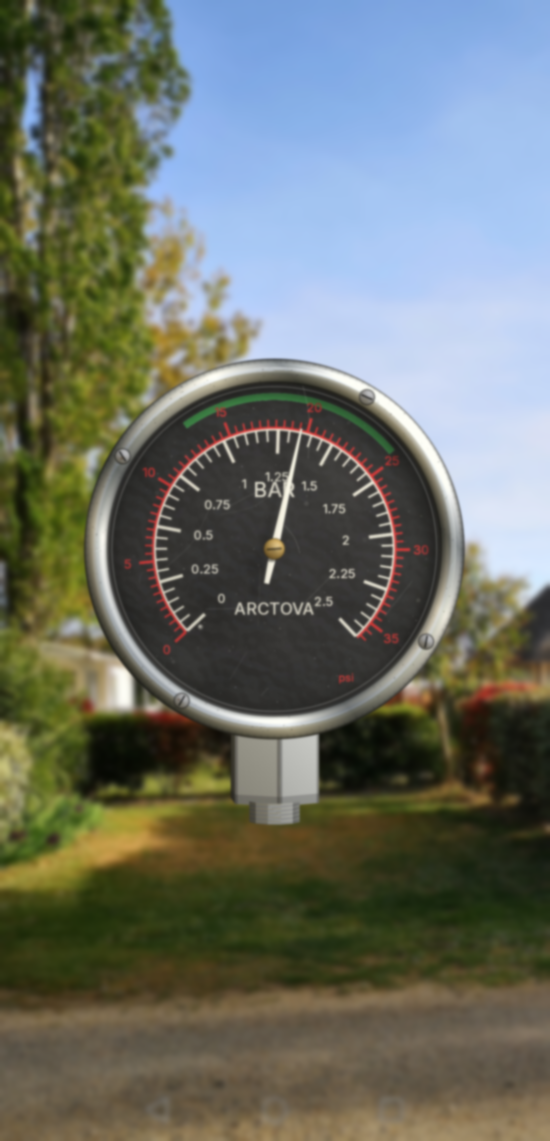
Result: 1.35 bar
